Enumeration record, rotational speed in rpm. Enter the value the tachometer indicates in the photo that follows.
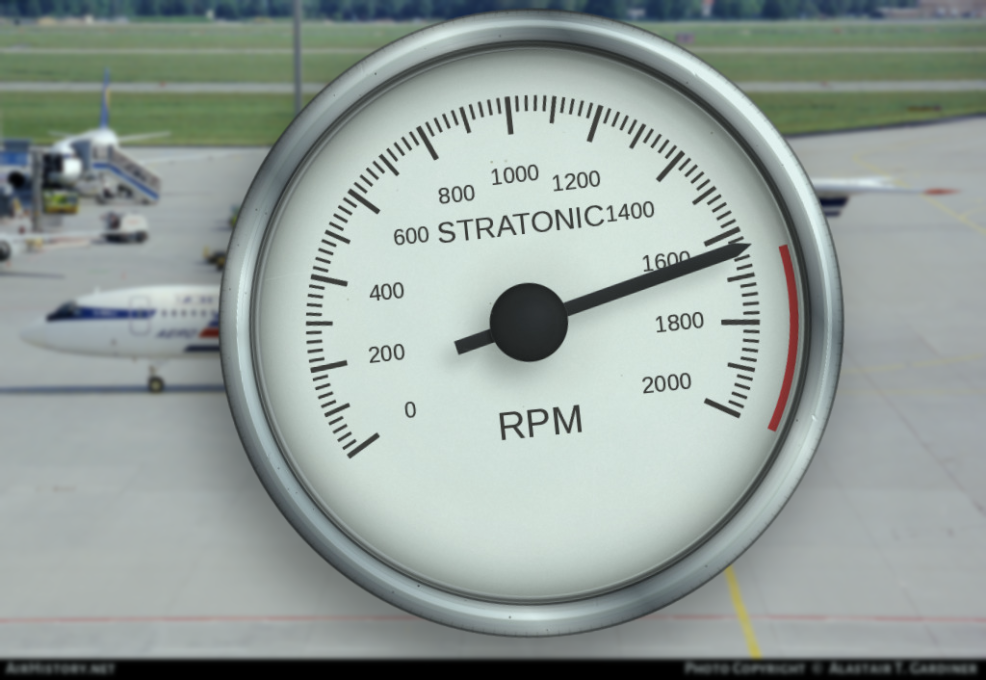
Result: 1640 rpm
